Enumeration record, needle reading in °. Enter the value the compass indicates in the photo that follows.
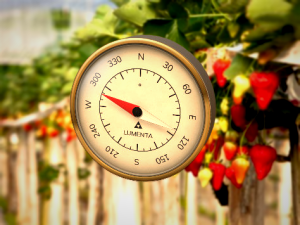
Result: 290 °
